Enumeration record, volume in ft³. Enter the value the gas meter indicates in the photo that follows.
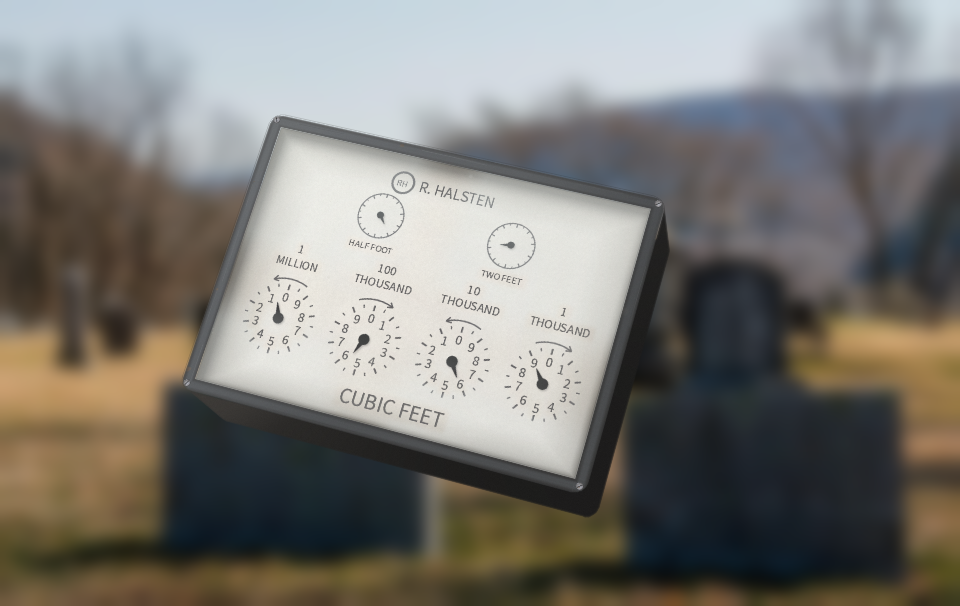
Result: 55900 ft³
